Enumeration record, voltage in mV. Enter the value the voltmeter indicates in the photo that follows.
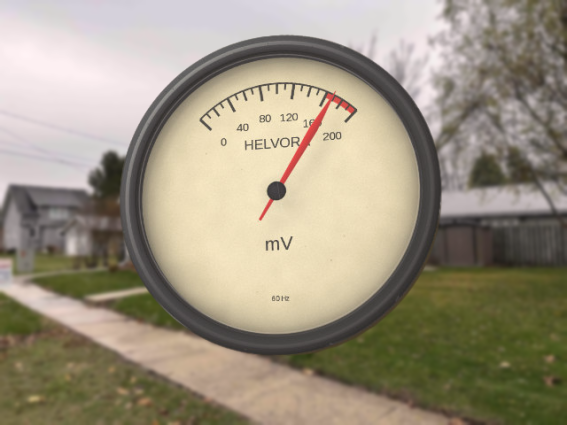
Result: 170 mV
